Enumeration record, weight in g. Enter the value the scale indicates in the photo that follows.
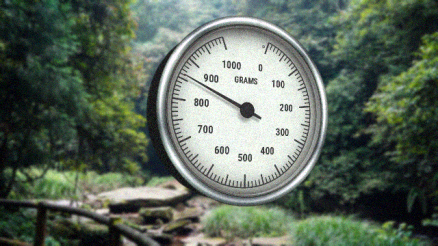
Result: 860 g
